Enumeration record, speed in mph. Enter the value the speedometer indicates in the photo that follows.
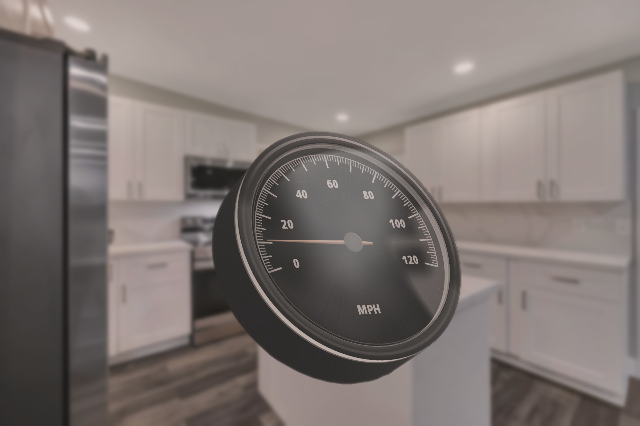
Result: 10 mph
